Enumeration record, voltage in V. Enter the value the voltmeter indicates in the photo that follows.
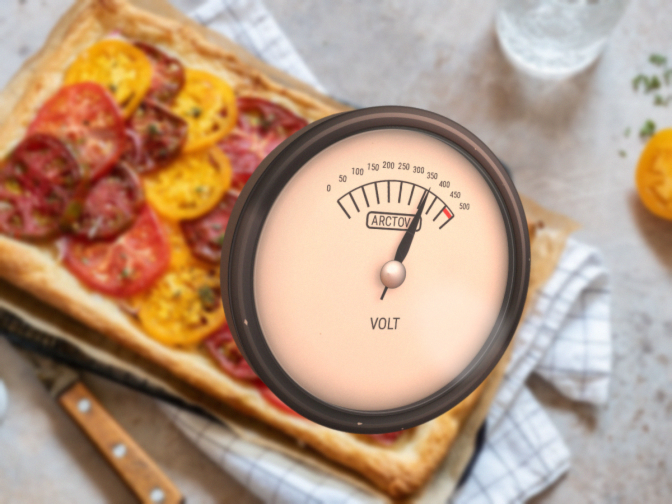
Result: 350 V
